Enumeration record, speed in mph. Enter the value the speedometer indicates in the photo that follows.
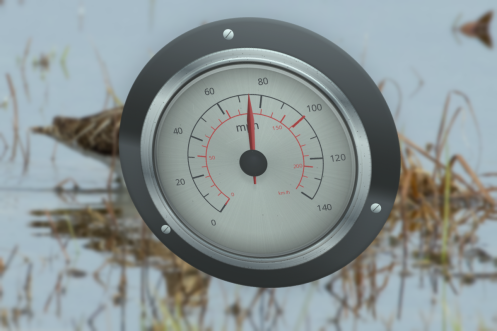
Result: 75 mph
